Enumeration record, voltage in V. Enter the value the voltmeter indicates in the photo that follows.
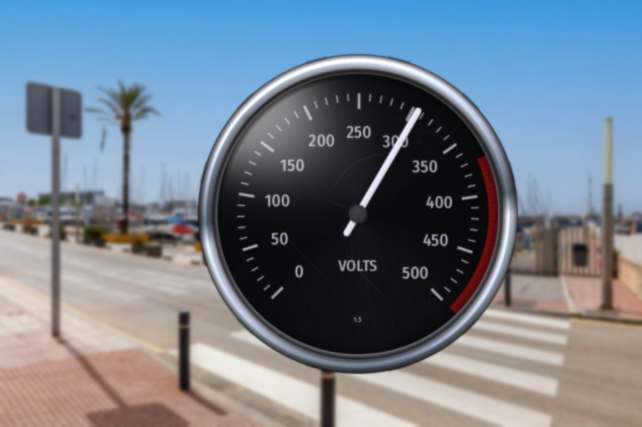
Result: 305 V
